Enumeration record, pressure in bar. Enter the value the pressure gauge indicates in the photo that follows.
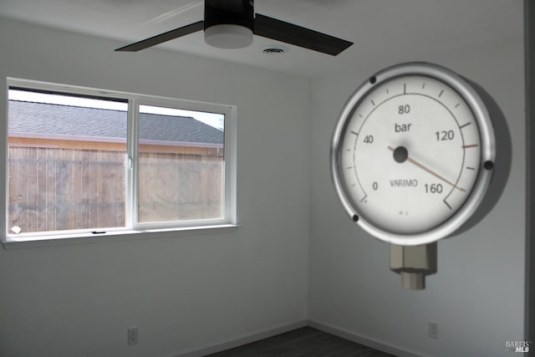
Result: 150 bar
